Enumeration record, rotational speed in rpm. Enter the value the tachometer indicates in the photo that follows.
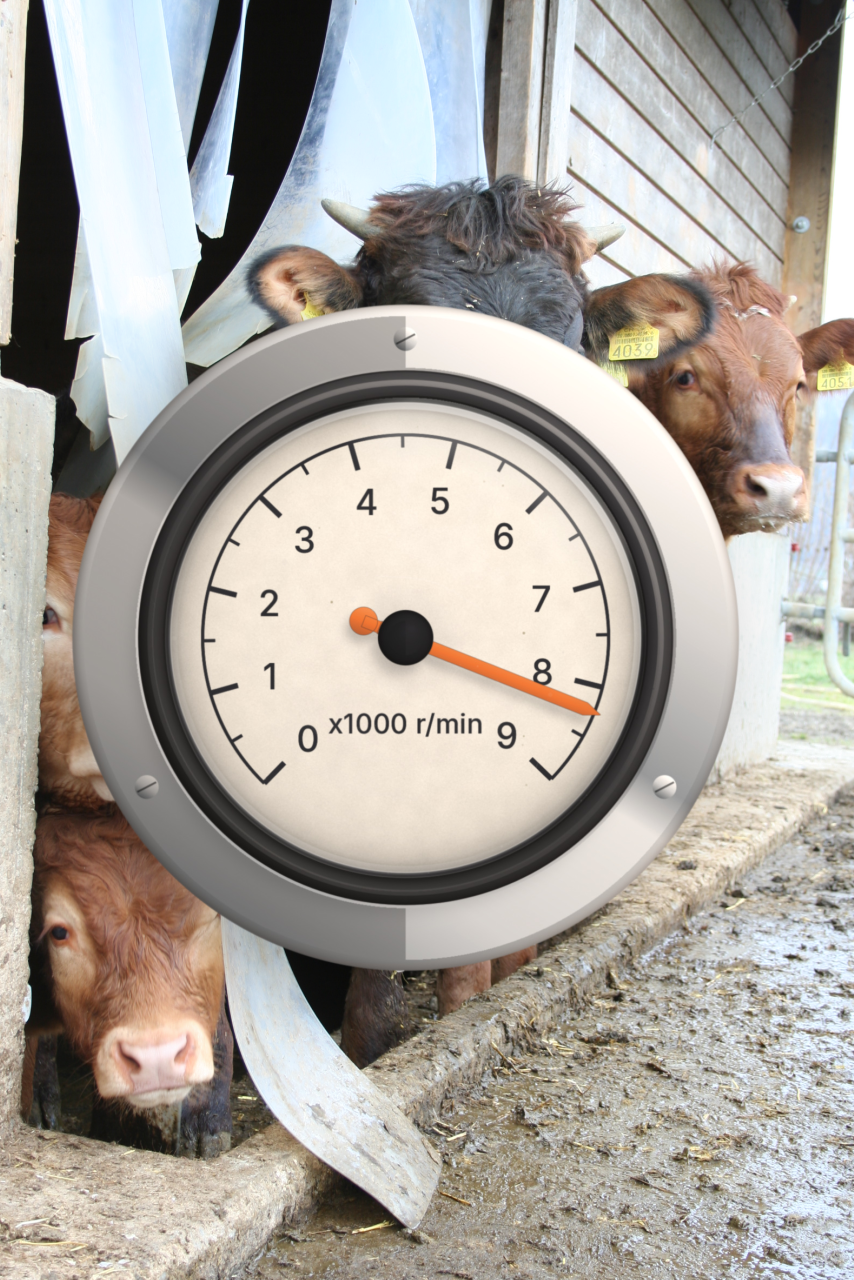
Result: 8250 rpm
